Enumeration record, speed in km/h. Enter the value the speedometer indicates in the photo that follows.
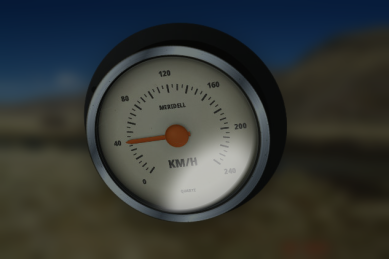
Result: 40 km/h
